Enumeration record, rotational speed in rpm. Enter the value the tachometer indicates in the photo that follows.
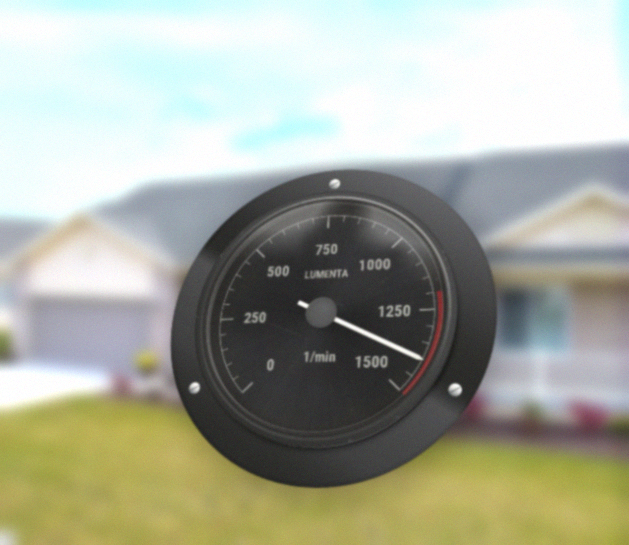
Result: 1400 rpm
